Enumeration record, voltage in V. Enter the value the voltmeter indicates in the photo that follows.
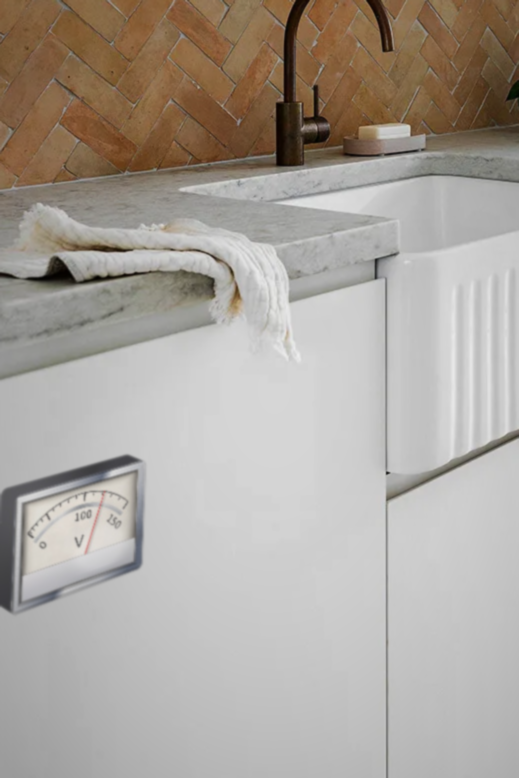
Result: 120 V
